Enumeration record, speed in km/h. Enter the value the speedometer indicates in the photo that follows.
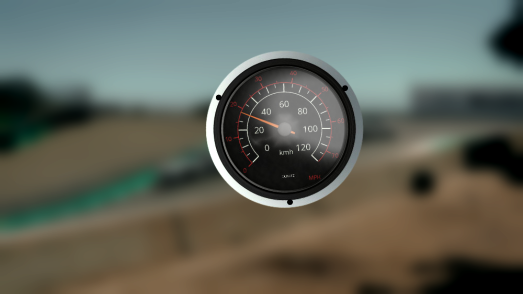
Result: 30 km/h
